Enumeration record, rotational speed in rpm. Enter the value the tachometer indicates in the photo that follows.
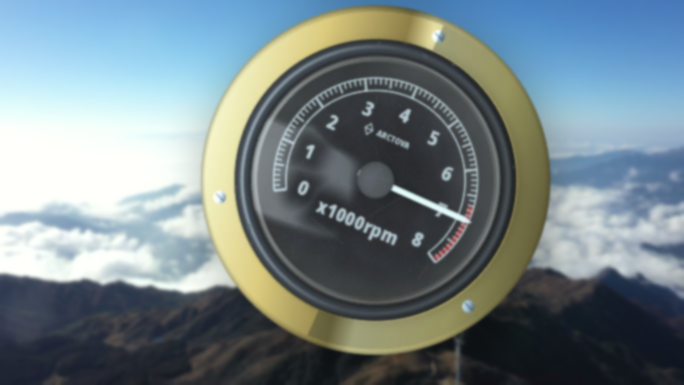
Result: 7000 rpm
